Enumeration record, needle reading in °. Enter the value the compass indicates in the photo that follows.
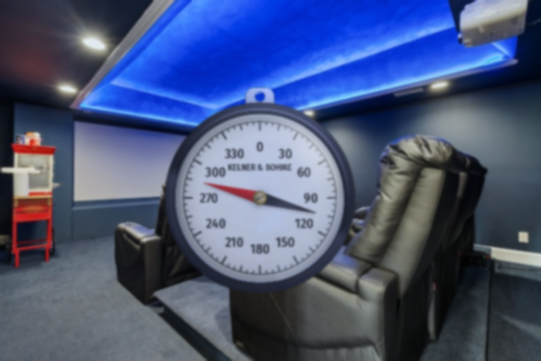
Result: 285 °
